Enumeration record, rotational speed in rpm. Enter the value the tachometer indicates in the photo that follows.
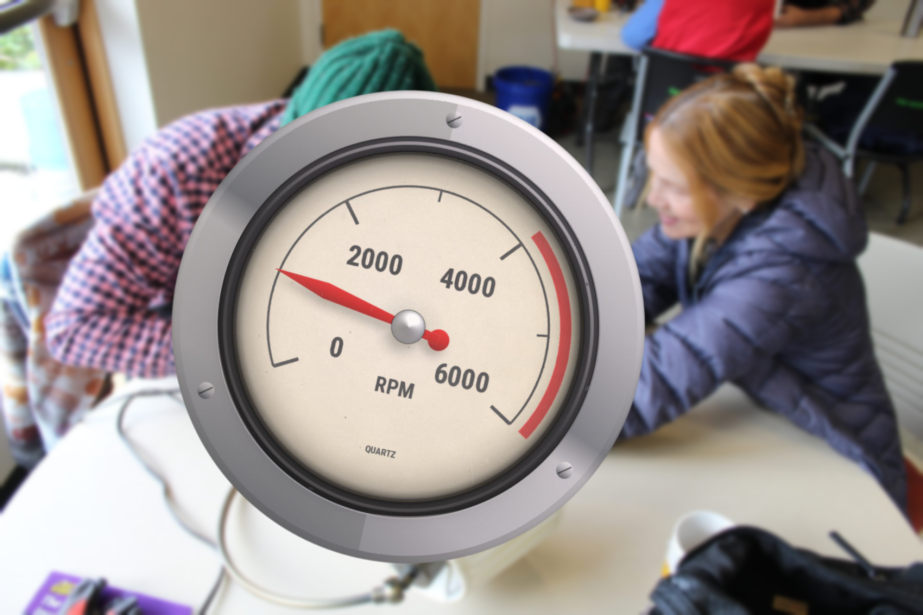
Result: 1000 rpm
